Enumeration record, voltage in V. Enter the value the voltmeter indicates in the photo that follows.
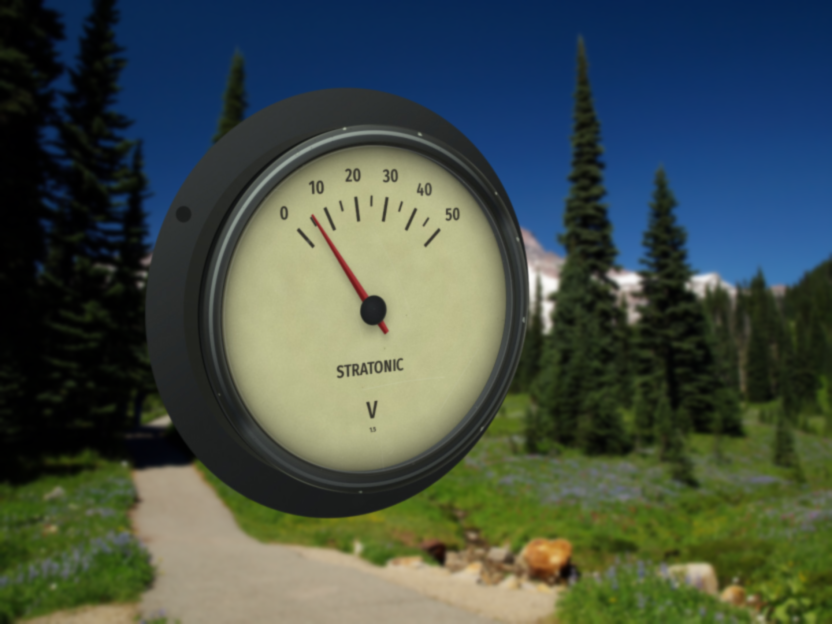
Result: 5 V
